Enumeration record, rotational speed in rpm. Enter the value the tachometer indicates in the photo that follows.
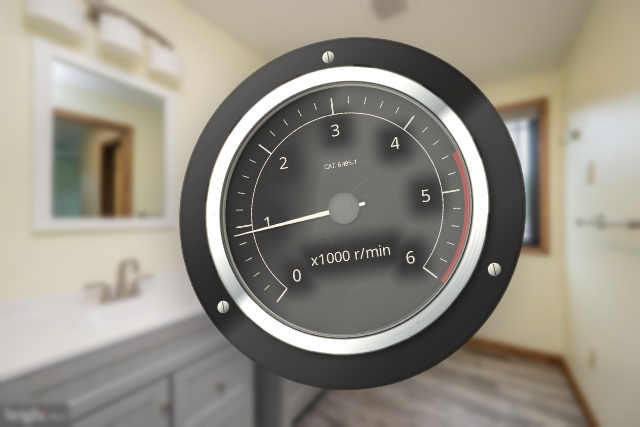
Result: 900 rpm
